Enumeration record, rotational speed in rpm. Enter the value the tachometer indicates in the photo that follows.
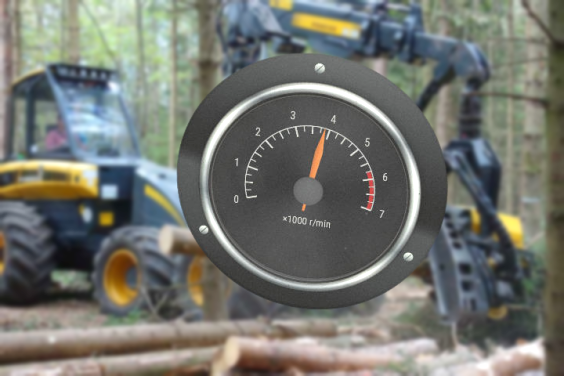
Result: 3875 rpm
